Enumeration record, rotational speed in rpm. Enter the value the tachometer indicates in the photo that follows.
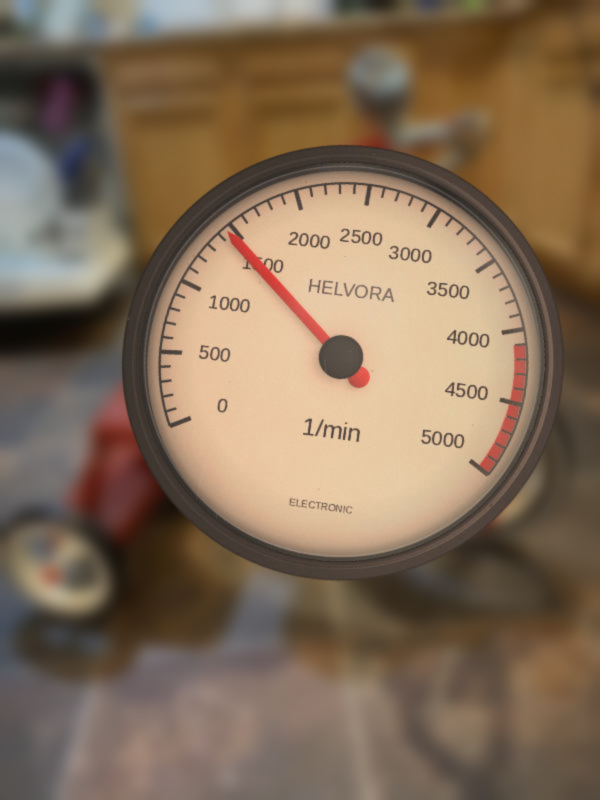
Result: 1450 rpm
